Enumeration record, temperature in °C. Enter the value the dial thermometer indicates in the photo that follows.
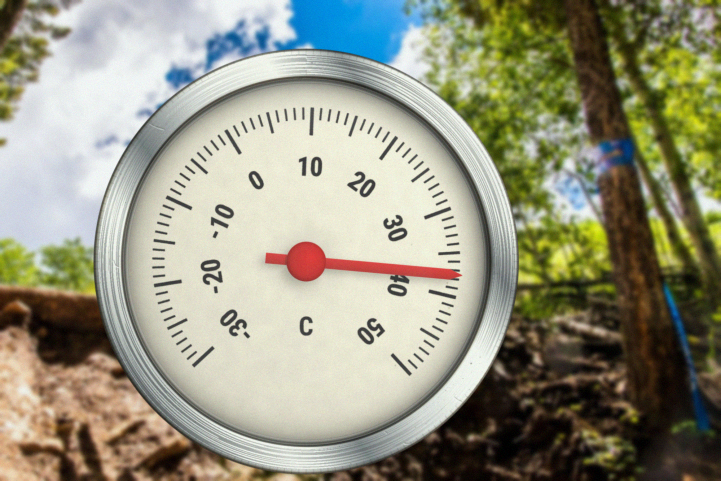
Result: 37.5 °C
